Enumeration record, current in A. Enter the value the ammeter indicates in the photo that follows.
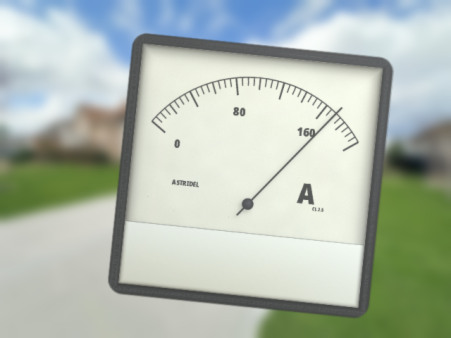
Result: 170 A
